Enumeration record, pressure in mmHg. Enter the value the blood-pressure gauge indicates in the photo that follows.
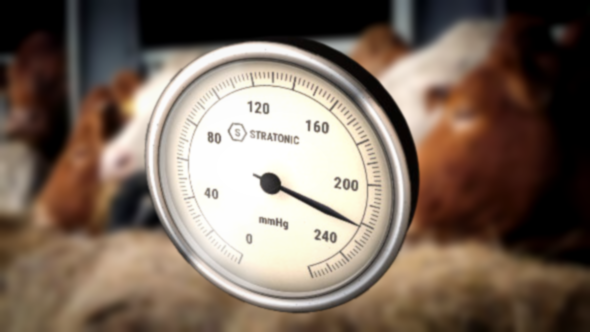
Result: 220 mmHg
